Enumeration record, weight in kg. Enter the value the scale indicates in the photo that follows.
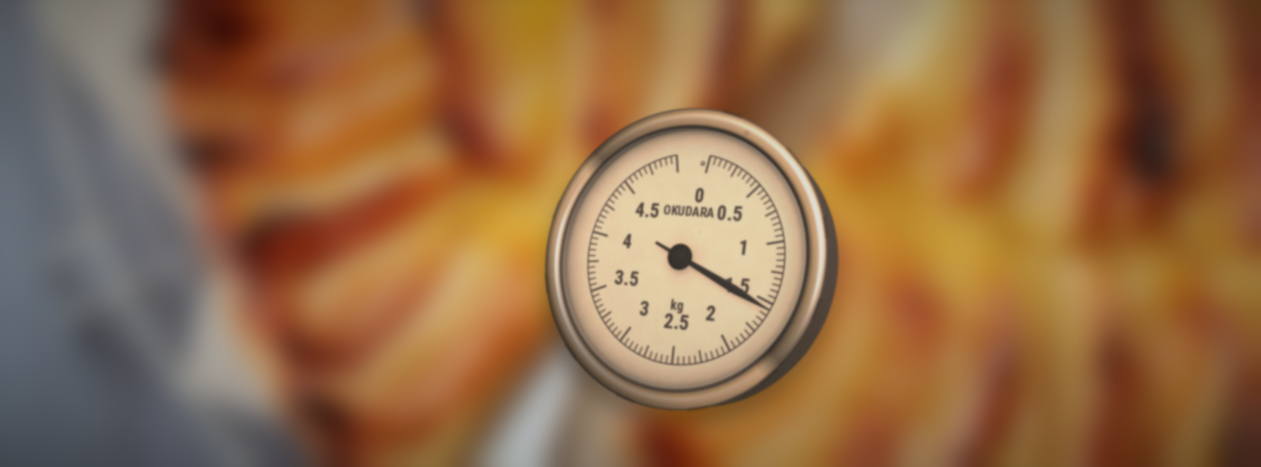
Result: 1.55 kg
